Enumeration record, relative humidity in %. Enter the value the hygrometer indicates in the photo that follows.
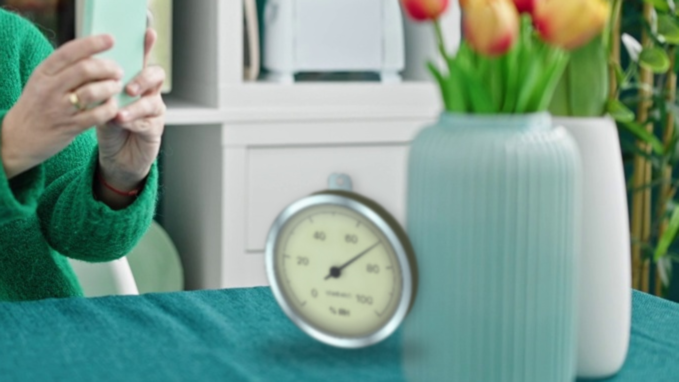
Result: 70 %
